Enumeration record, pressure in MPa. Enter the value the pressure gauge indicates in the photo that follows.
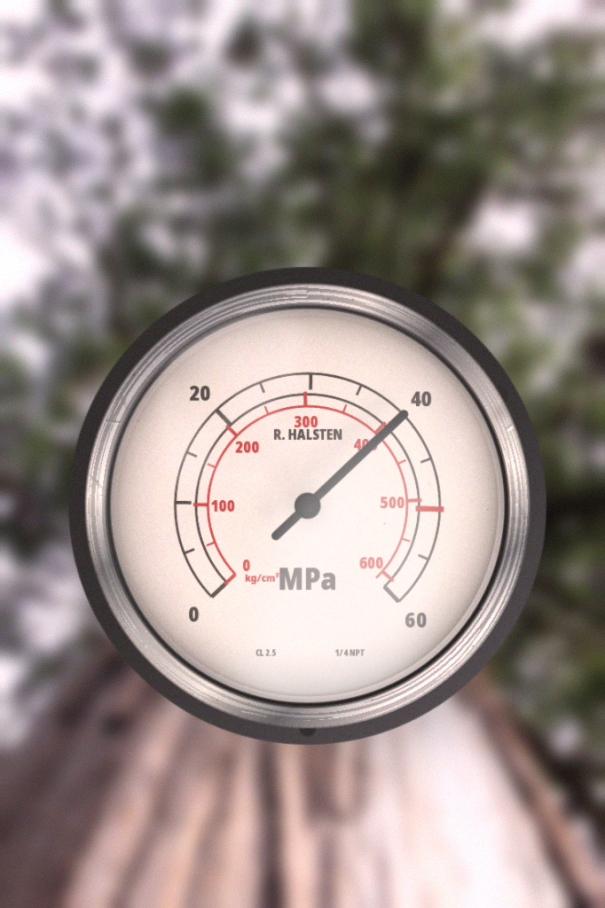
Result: 40 MPa
